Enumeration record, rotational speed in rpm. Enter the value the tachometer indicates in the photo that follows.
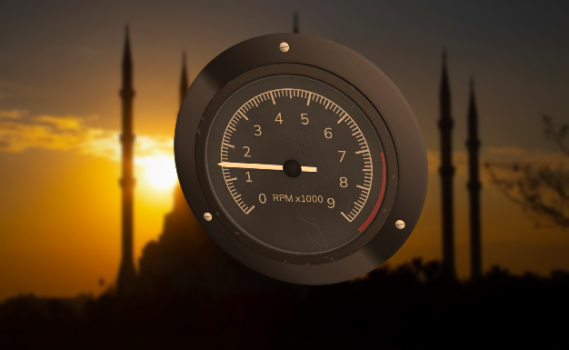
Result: 1500 rpm
